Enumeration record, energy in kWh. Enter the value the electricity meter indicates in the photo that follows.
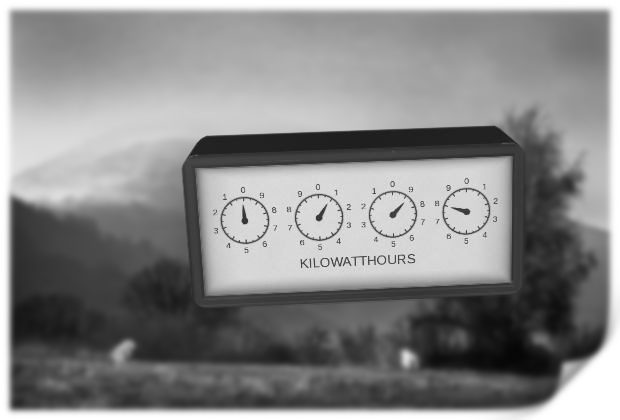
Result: 88 kWh
